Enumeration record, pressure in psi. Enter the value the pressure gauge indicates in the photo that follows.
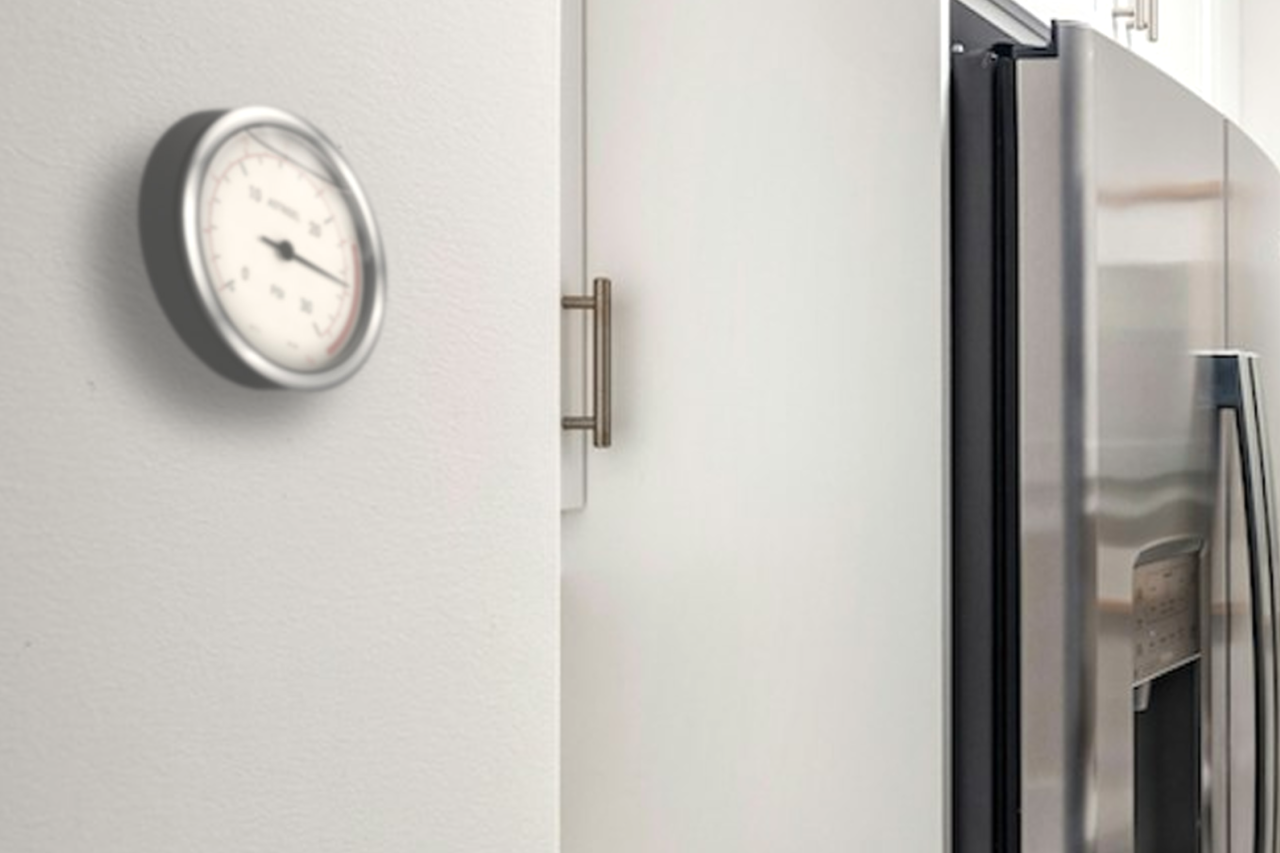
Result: 25 psi
